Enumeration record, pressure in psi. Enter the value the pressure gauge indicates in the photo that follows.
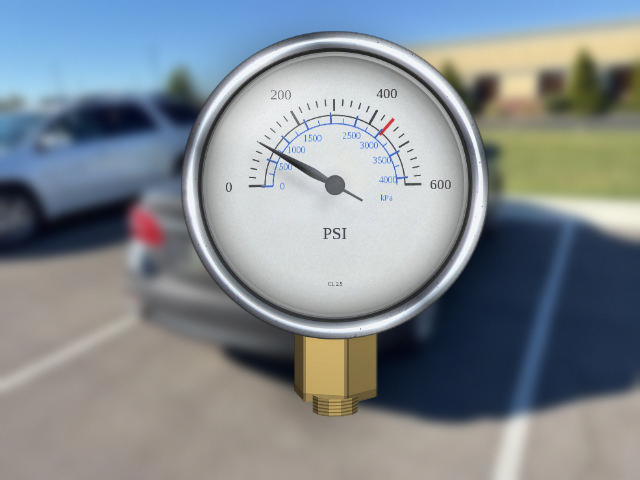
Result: 100 psi
